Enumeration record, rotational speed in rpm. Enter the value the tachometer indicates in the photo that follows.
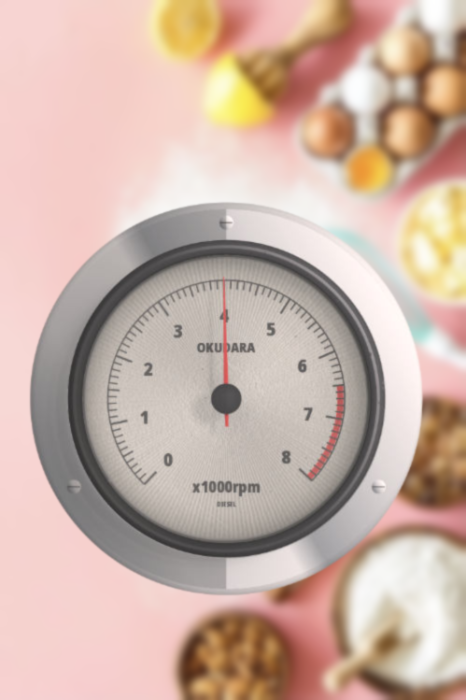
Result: 4000 rpm
